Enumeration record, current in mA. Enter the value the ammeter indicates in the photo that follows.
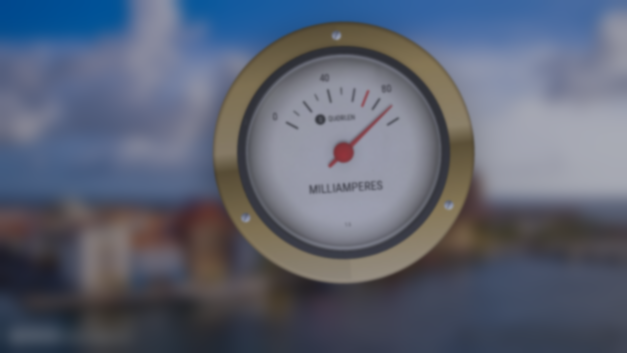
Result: 90 mA
